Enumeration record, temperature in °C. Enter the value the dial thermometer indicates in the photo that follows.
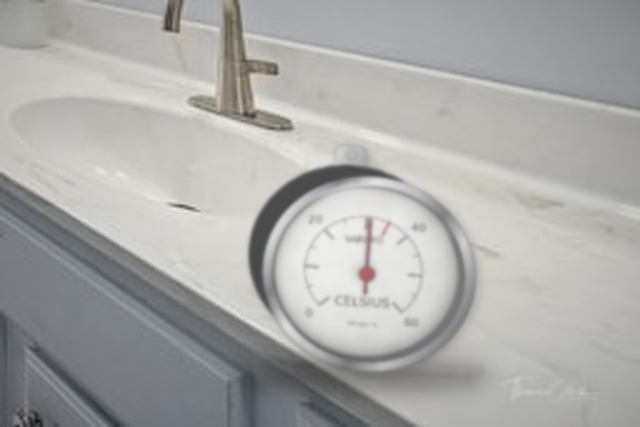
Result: 30 °C
